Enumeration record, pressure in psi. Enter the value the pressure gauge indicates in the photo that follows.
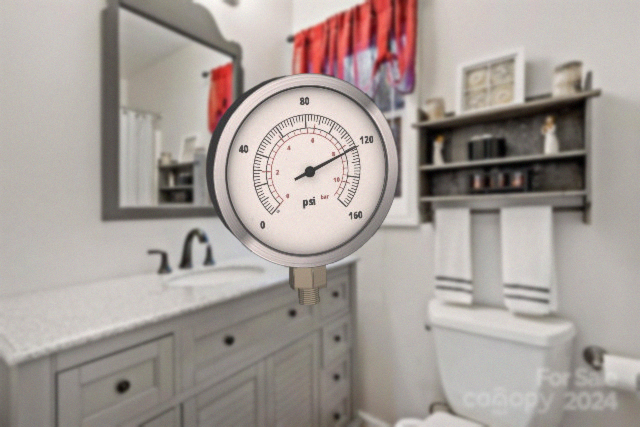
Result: 120 psi
